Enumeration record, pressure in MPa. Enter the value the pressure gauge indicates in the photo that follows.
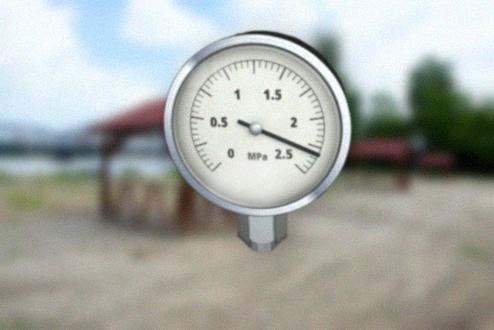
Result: 2.3 MPa
